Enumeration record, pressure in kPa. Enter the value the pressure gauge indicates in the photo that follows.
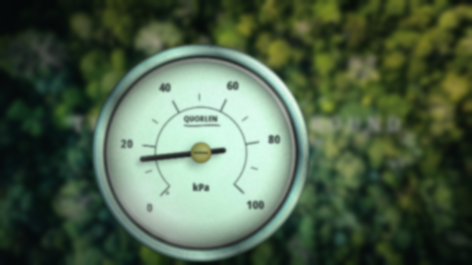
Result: 15 kPa
